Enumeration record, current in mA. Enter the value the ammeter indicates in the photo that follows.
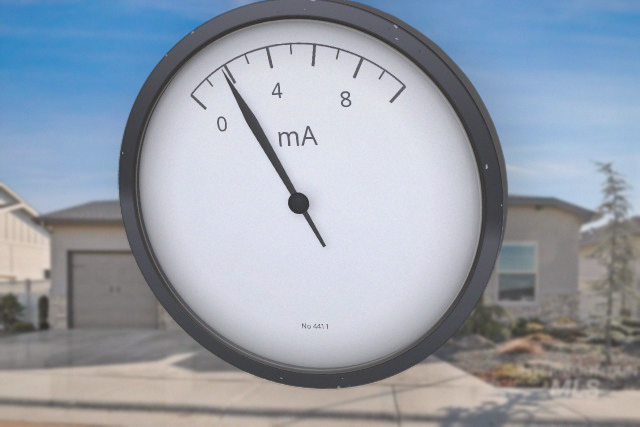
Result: 2 mA
